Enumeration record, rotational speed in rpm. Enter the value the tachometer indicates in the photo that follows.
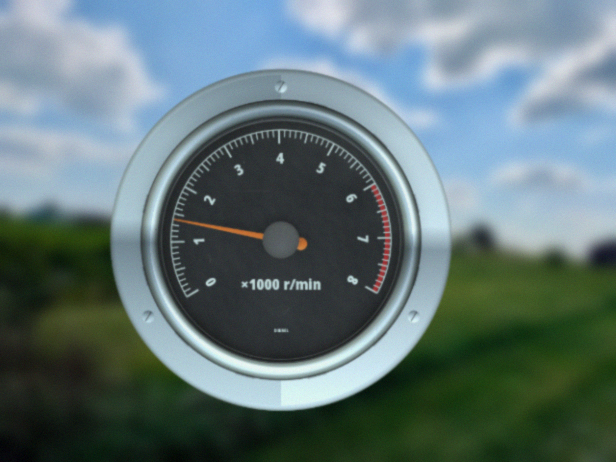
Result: 1400 rpm
